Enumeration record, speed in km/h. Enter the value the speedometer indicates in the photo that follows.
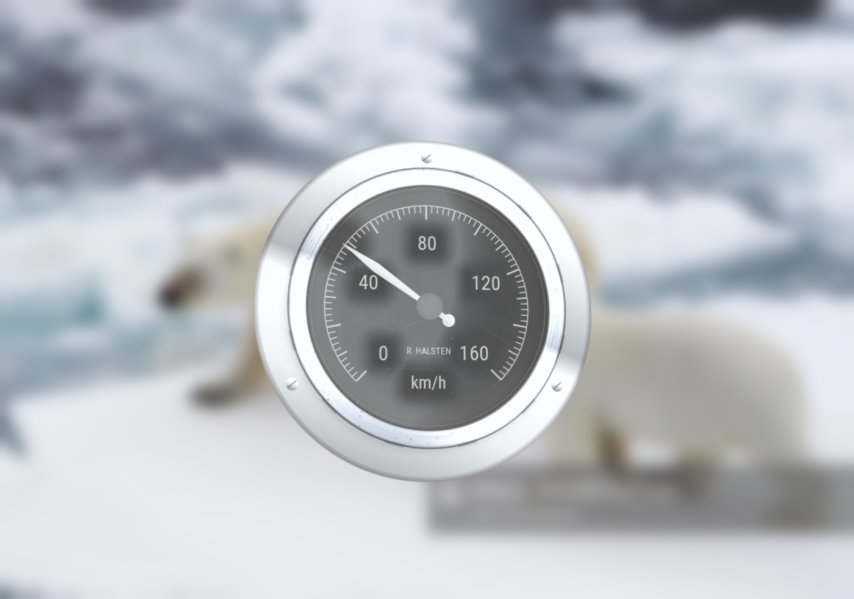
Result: 48 km/h
